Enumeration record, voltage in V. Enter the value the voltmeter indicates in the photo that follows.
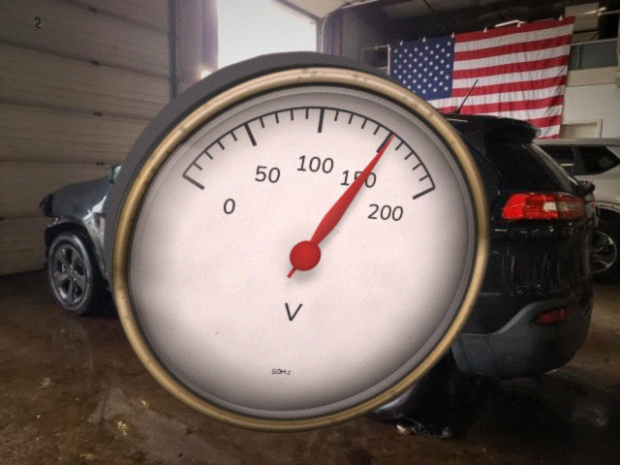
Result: 150 V
